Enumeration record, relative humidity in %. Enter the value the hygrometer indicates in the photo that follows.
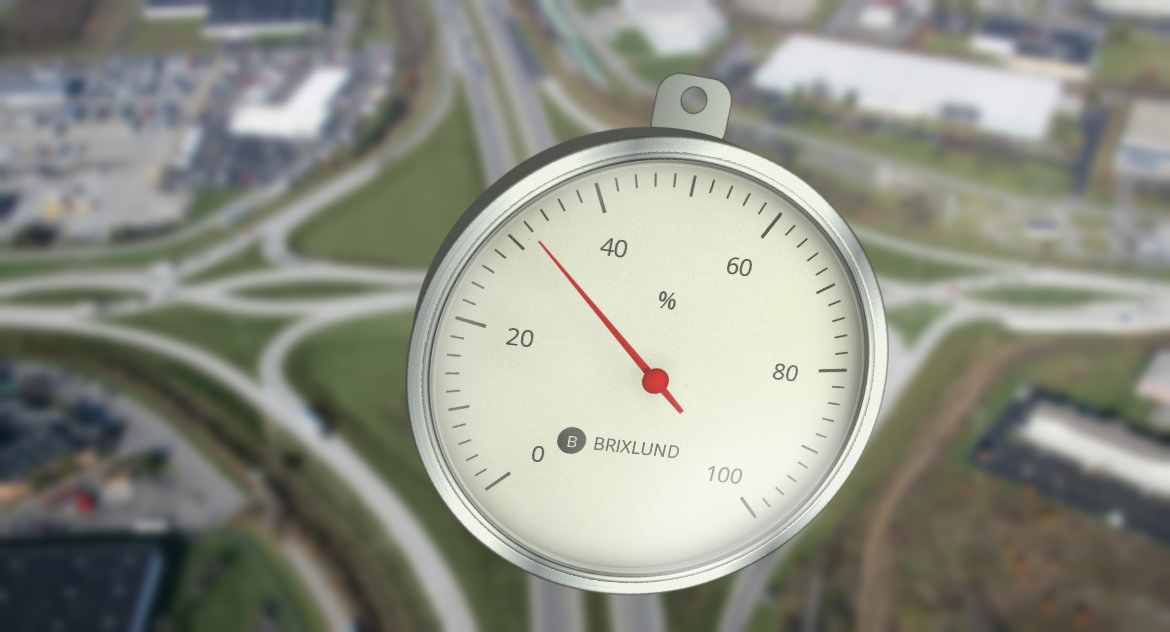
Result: 32 %
